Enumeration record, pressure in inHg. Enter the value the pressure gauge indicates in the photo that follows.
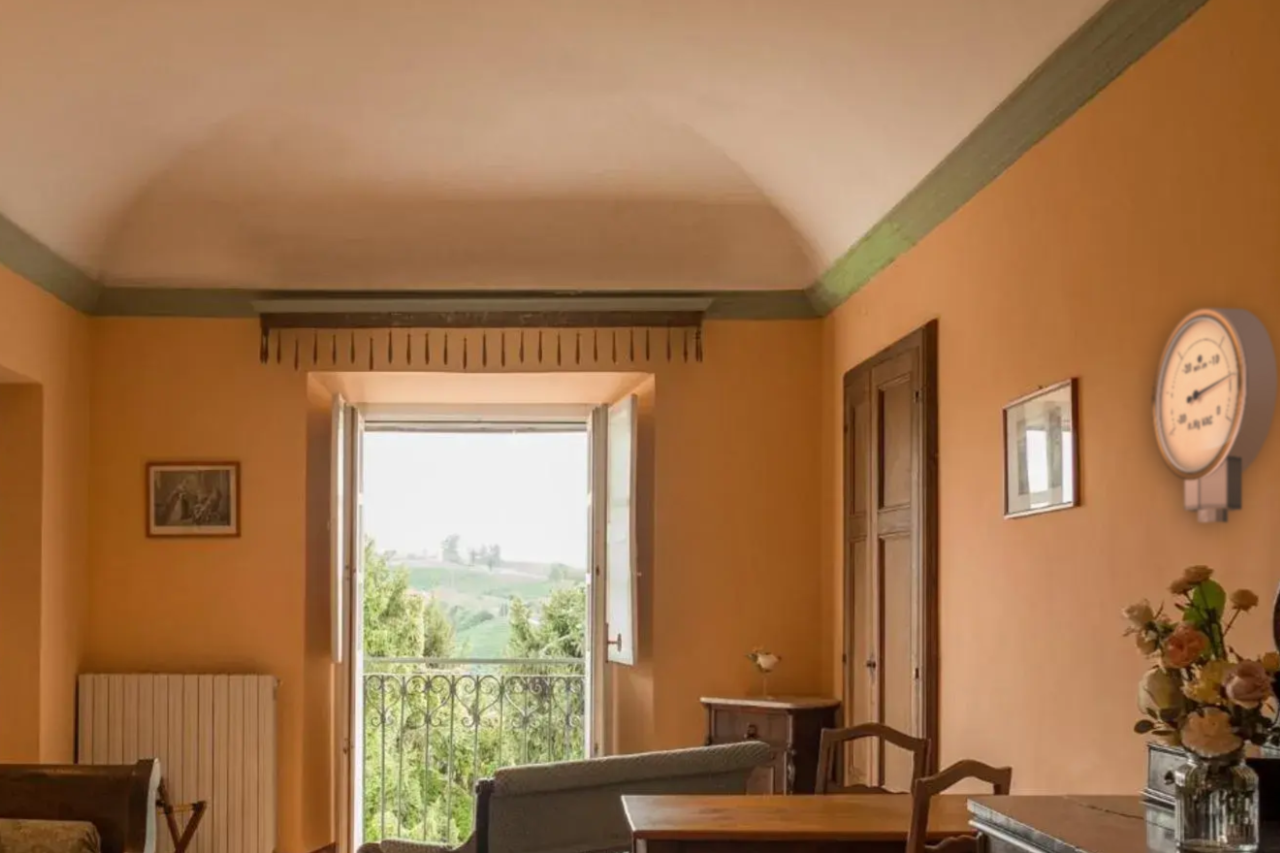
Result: -5 inHg
